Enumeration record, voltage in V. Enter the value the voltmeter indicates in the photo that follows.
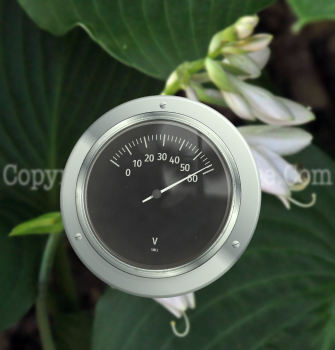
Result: 58 V
